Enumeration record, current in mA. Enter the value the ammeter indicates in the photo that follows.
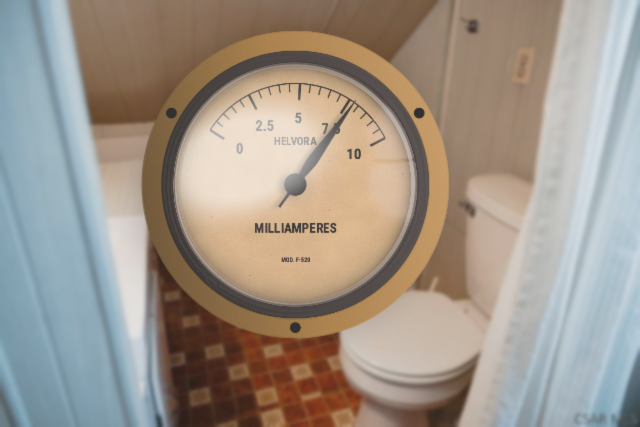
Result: 7.75 mA
